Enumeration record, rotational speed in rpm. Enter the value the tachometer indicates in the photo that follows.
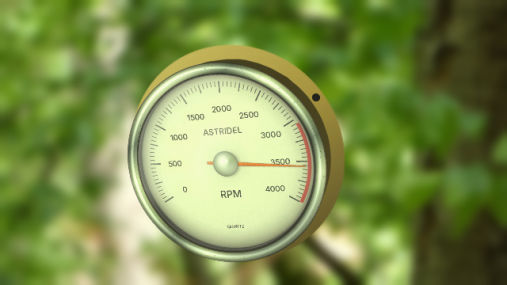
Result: 3550 rpm
